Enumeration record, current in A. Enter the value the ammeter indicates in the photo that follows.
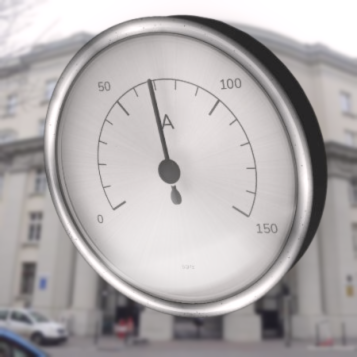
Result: 70 A
